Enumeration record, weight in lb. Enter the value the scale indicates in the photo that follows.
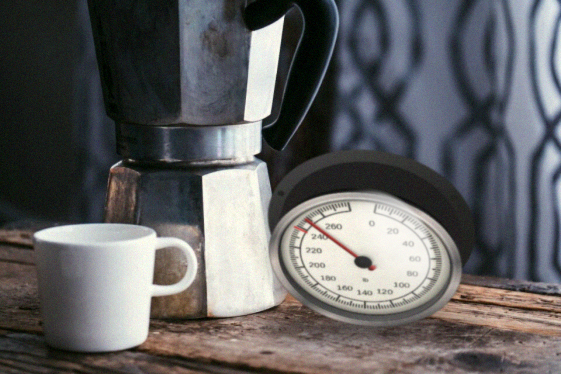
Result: 250 lb
